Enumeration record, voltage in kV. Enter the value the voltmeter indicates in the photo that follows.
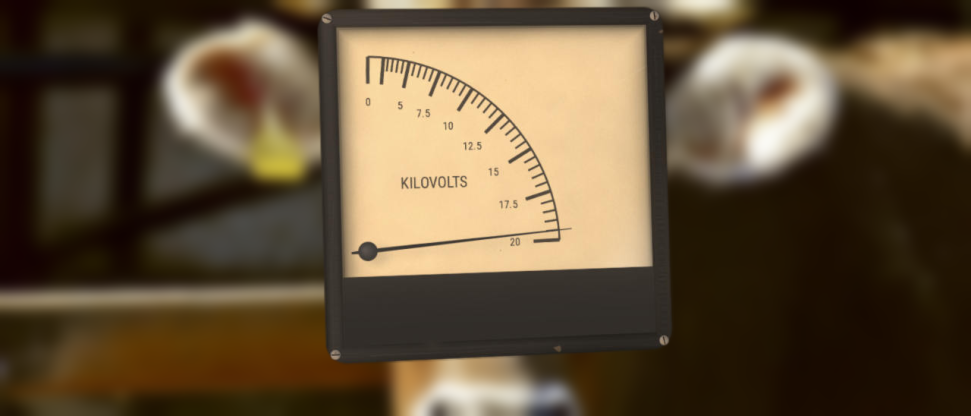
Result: 19.5 kV
